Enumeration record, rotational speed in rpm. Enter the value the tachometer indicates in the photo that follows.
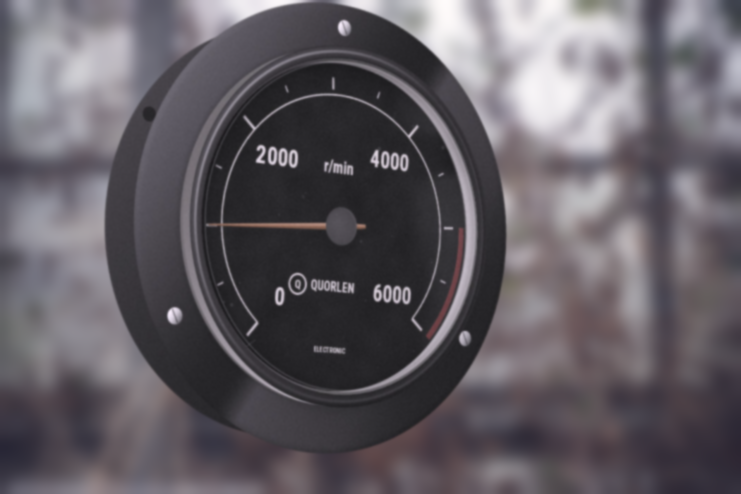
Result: 1000 rpm
